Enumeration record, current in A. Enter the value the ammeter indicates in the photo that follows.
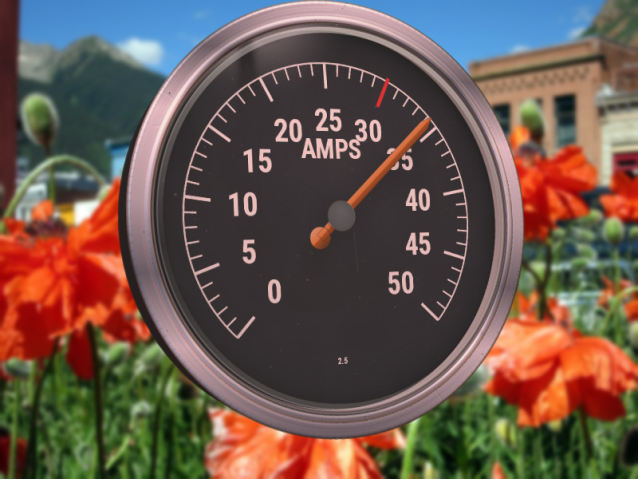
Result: 34 A
